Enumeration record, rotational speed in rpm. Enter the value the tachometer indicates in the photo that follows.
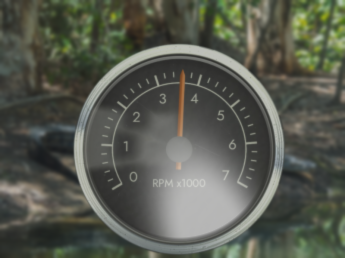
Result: 3600 rpm
